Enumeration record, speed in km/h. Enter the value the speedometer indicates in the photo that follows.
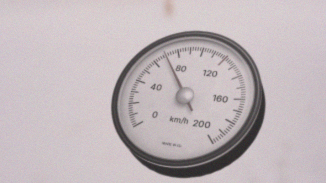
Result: 70 km/h
